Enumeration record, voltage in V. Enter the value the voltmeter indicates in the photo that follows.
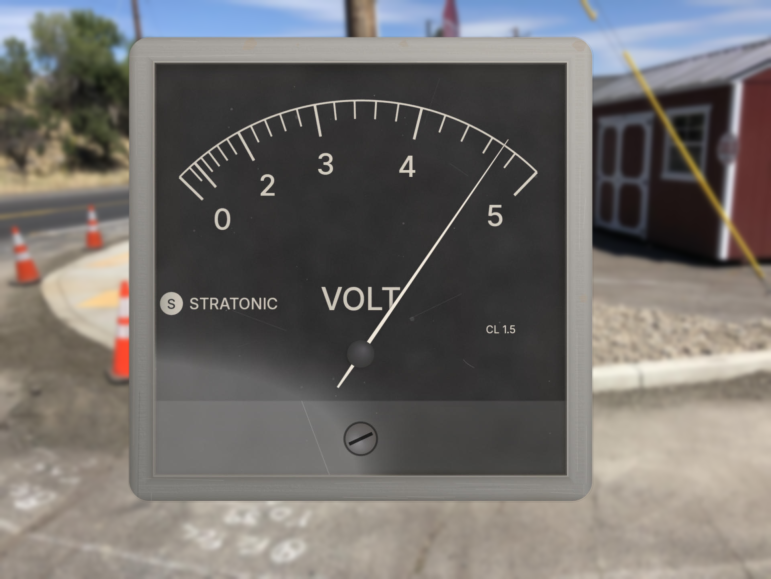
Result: 4.7 V
